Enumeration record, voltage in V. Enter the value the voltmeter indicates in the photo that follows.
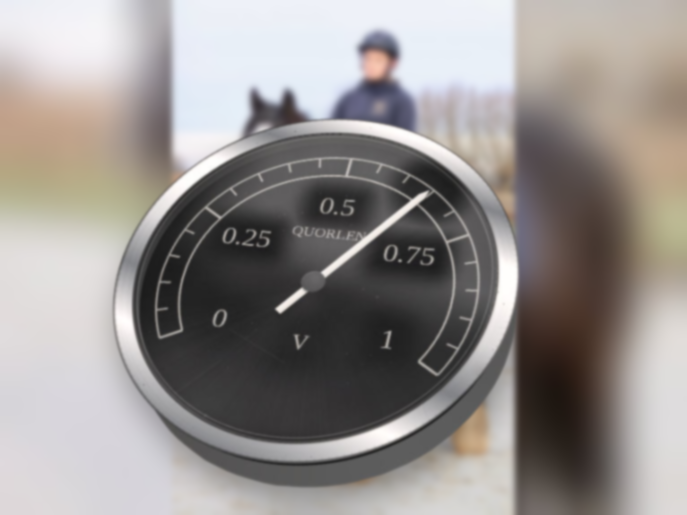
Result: 0.65 V
